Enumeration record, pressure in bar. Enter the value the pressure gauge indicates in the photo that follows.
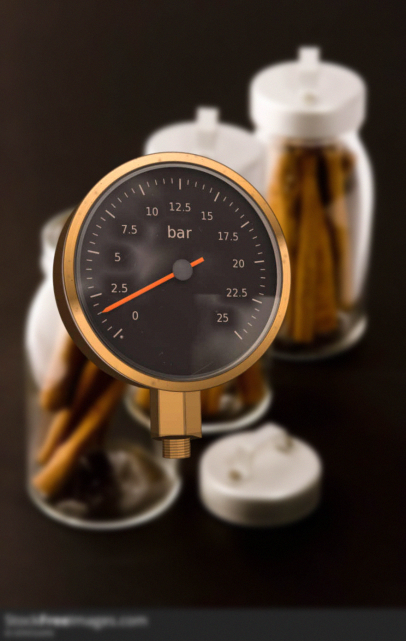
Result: 1.5 bar
